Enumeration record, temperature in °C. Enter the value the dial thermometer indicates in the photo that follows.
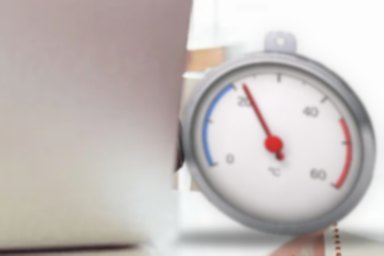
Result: 22.5 °C
